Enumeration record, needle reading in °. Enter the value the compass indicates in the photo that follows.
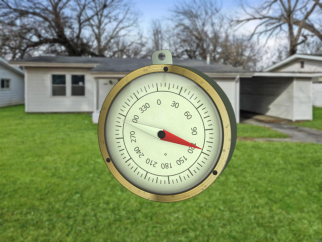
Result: 115 °
